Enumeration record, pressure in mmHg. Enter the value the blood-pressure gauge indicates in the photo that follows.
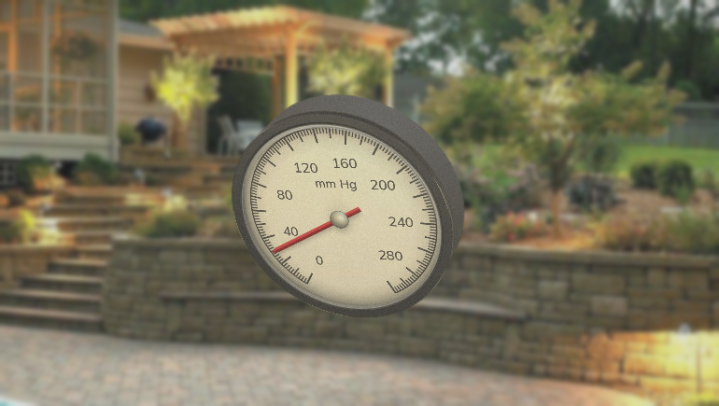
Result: 30 mmHg
